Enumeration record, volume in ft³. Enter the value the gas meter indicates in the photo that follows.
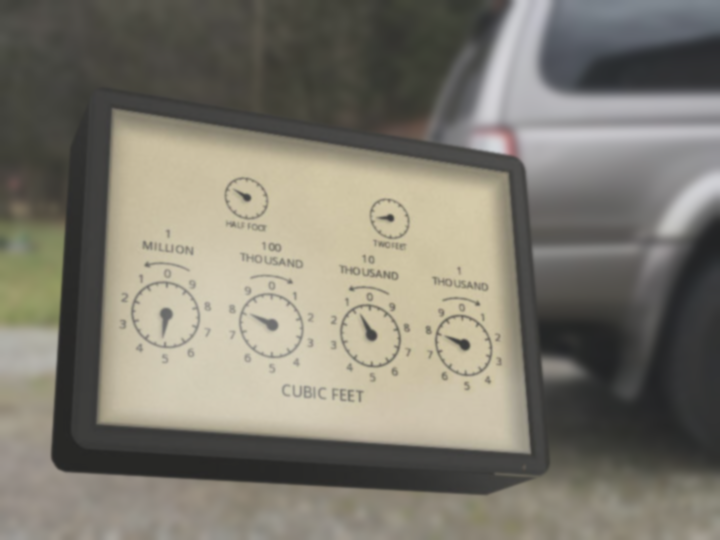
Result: 480800 ft³
